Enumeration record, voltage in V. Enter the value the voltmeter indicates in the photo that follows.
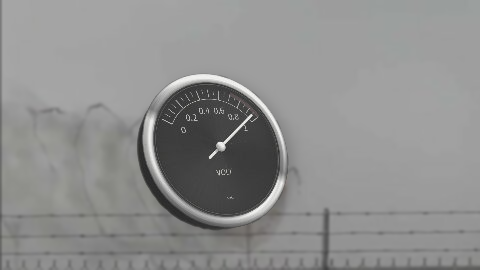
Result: 0.95 V
